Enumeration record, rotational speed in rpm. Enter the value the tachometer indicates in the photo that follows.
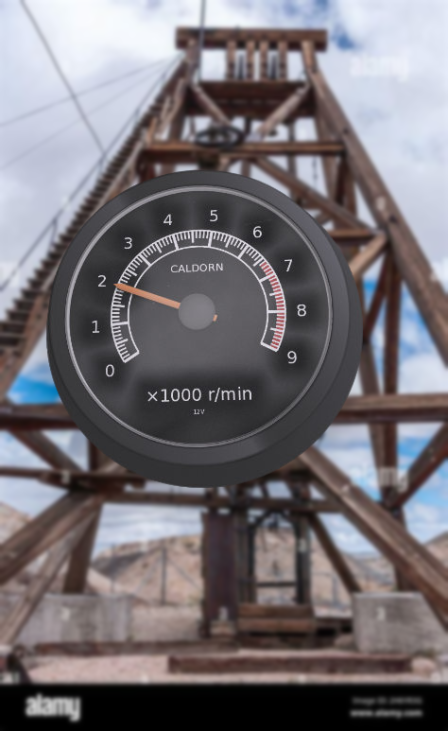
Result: 2000 rpm
